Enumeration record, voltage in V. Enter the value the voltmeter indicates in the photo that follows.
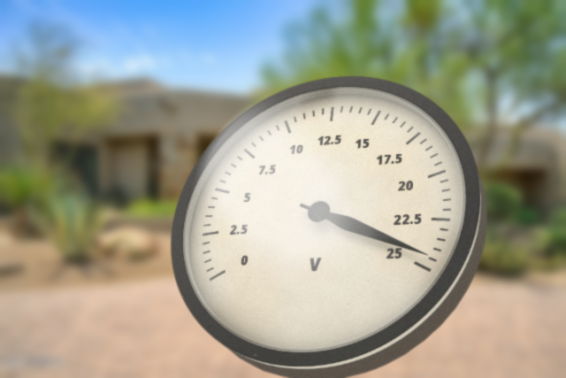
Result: 24.5 V
